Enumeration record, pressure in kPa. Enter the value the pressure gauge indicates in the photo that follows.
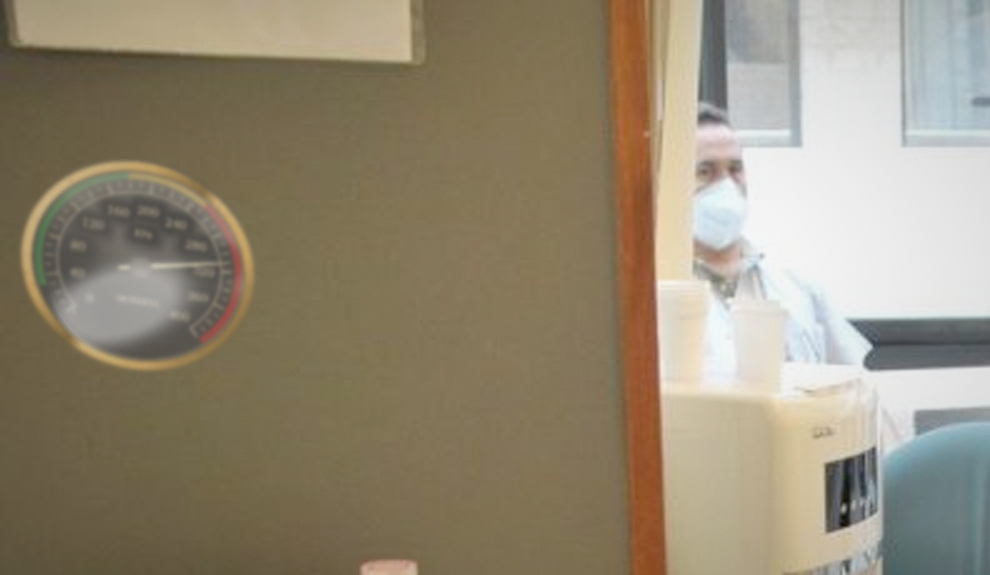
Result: 310 kPa
